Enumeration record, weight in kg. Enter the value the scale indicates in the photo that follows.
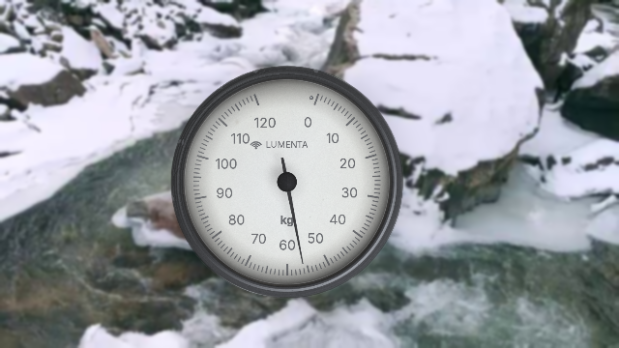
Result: 56 kg
